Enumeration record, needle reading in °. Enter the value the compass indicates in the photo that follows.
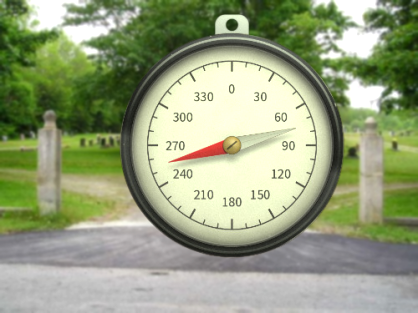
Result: 255 °
